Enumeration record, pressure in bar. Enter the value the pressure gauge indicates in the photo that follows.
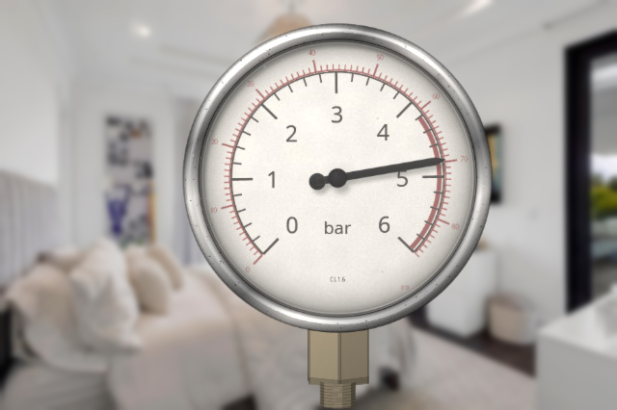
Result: 4.8 bar
